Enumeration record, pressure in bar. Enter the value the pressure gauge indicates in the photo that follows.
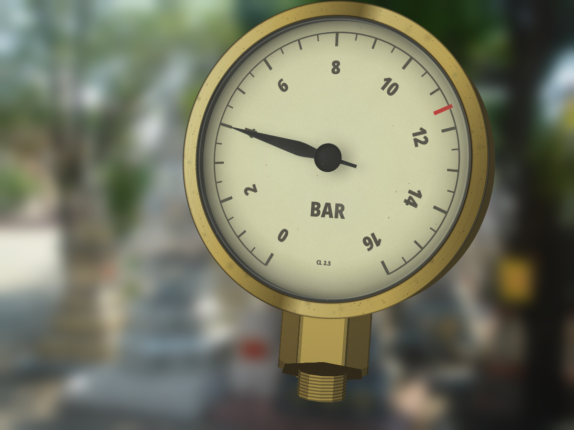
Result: 4 bar
